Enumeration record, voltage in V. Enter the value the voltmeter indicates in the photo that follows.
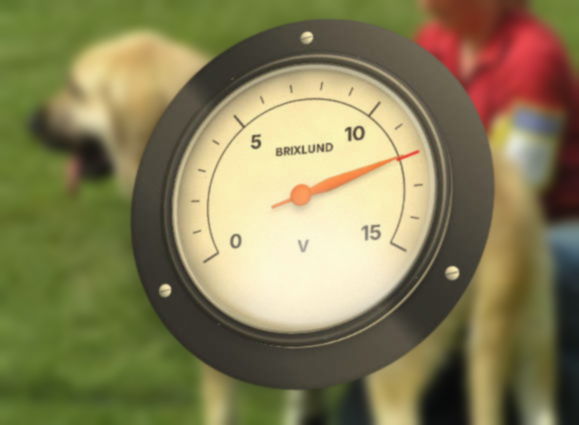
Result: 12 V
